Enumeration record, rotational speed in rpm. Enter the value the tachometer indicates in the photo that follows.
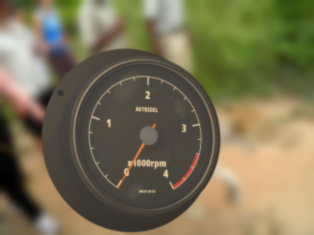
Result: 0 rpm
